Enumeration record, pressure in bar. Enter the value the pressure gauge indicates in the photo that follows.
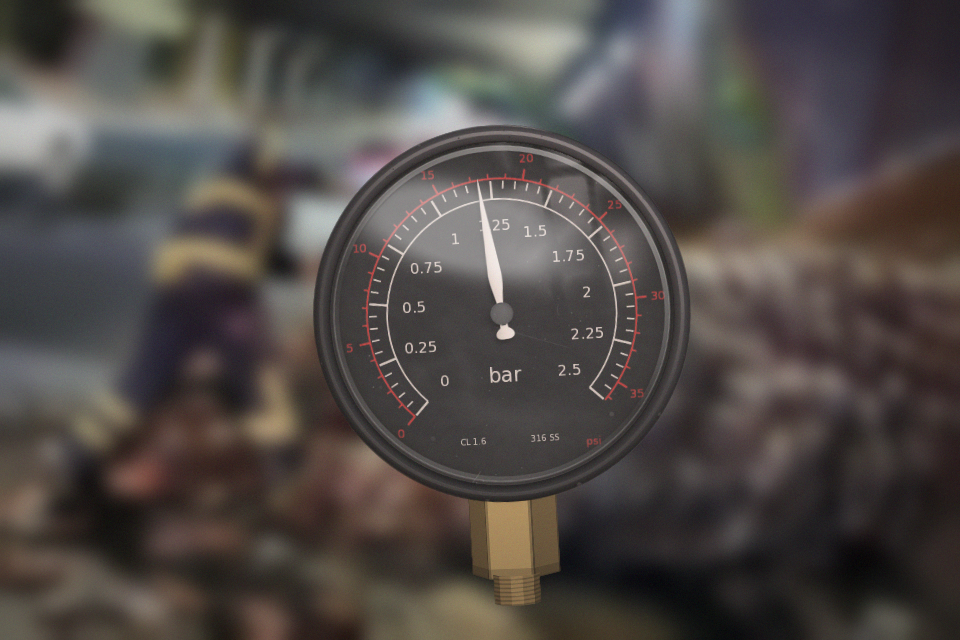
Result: 1.2 bar
